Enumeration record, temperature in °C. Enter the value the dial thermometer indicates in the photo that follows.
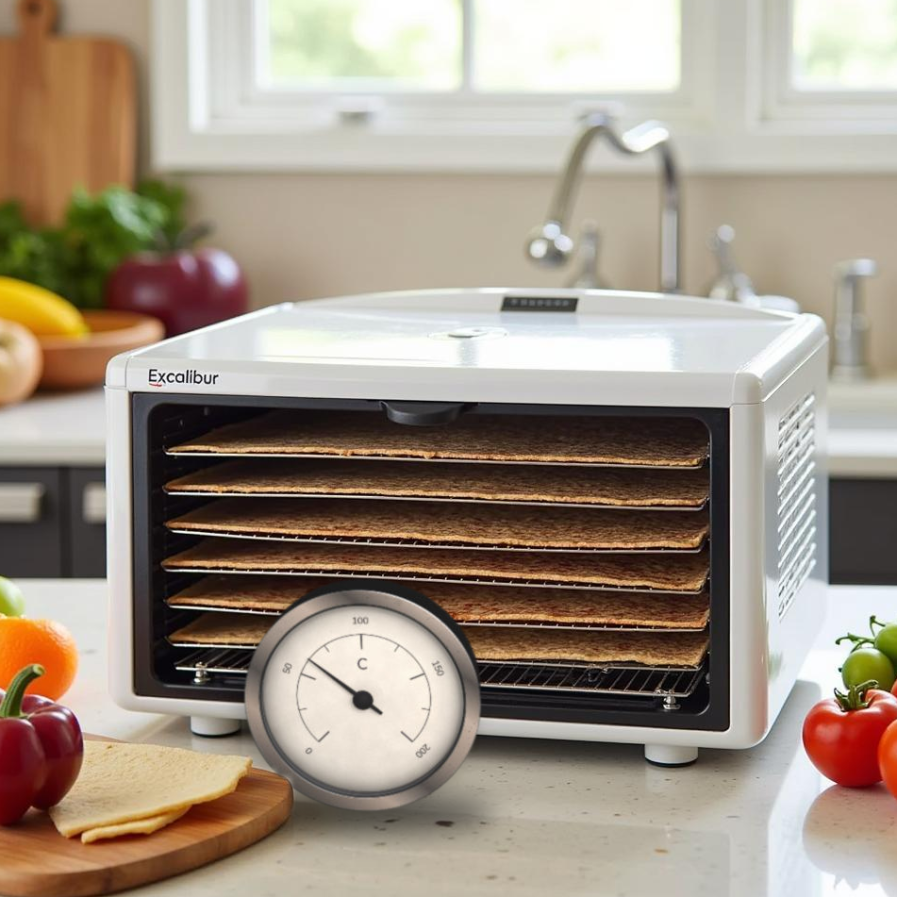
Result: 62.5 °C
